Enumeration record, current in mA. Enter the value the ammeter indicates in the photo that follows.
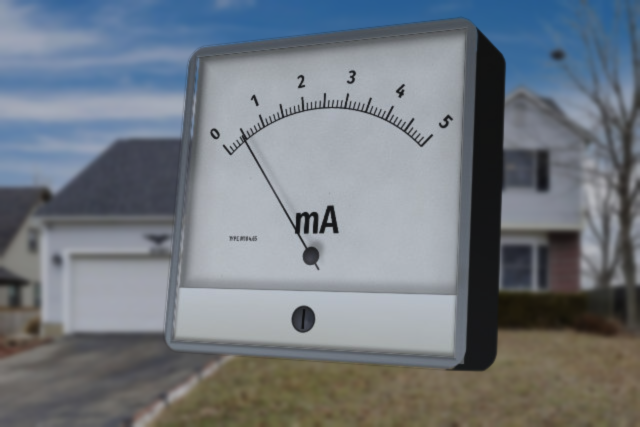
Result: 0.5 mA
